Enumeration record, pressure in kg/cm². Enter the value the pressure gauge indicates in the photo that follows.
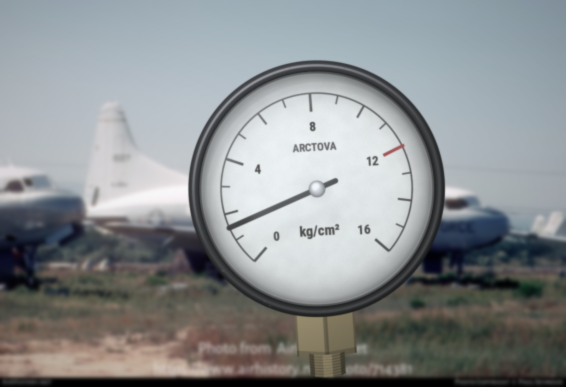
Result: 1.5 kg/cm²
